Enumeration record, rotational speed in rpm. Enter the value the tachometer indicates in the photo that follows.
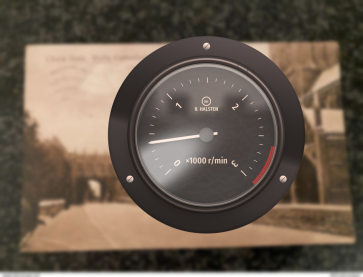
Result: 400 rpm
